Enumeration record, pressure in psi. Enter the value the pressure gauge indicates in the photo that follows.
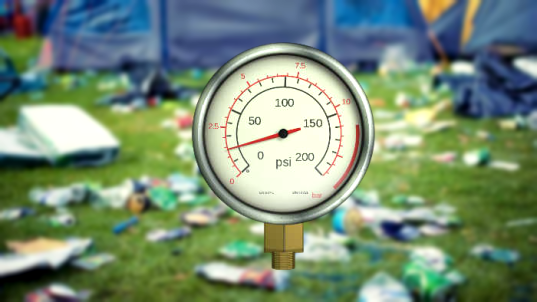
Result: 20 psi
